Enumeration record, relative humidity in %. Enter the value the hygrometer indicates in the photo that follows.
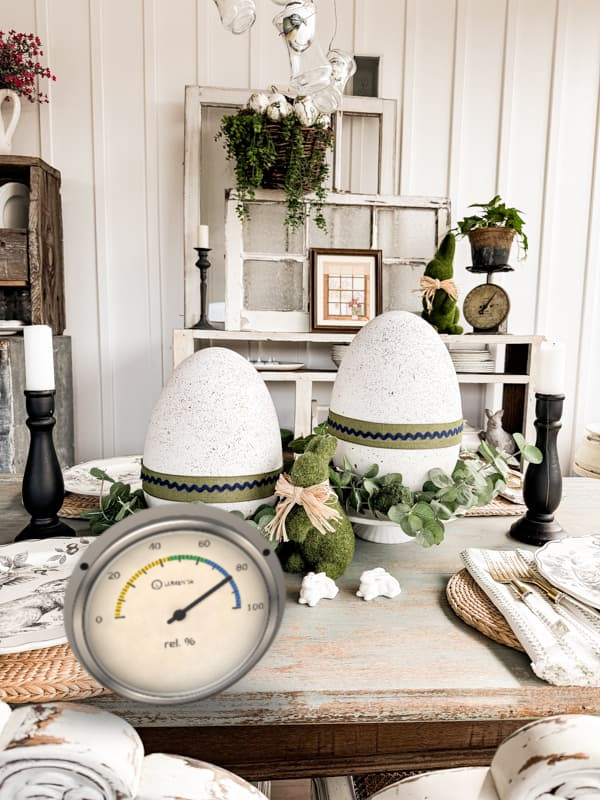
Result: 80 %
